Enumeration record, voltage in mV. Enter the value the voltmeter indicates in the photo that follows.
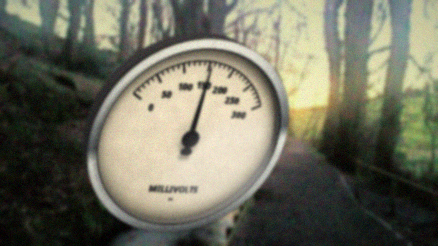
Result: 150 mV
